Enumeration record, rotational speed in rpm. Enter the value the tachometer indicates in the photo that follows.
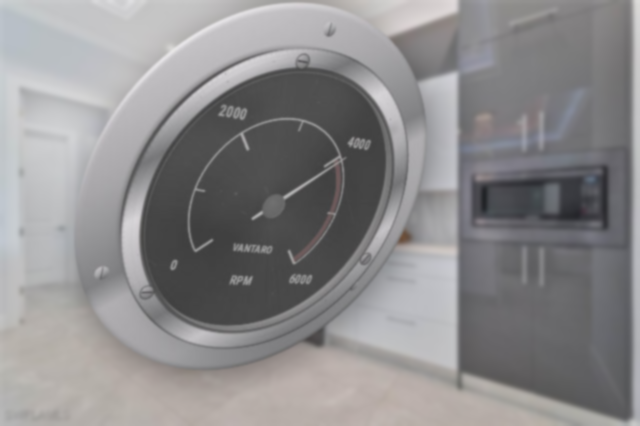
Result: 4000 rpm
